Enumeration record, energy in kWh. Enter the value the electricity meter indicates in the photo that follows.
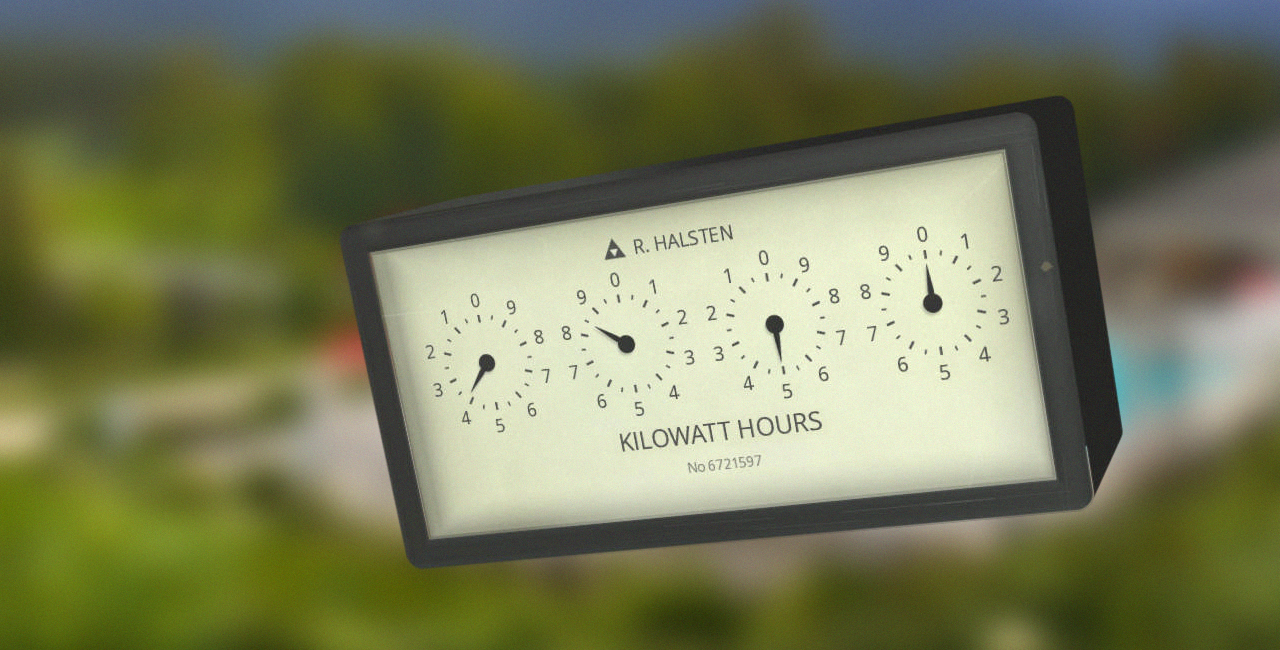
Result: 3850 kWh
